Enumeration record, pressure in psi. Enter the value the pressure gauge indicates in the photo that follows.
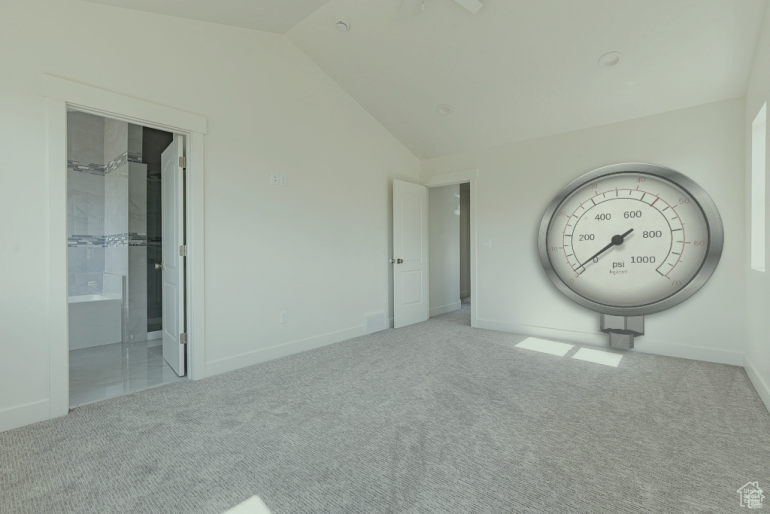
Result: 25 psi
